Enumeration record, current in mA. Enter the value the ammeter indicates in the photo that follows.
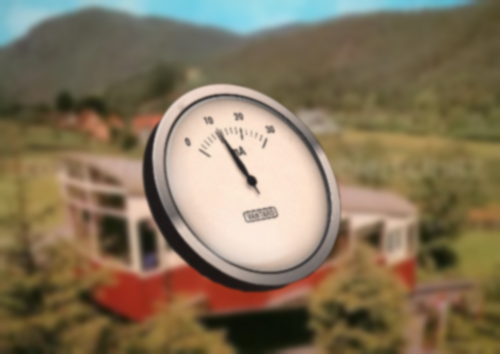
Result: 10 mA
